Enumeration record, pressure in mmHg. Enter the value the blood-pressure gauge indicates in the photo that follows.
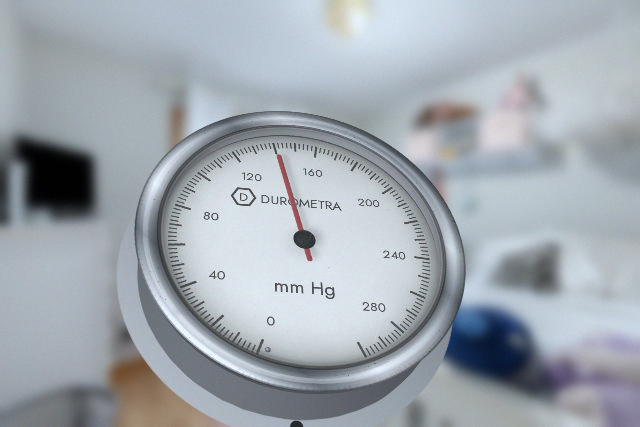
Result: 140 mmHg
